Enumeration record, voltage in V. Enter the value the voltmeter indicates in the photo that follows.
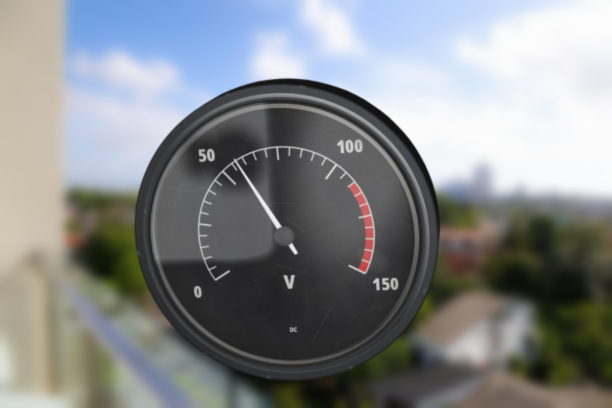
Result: 57.5 V
